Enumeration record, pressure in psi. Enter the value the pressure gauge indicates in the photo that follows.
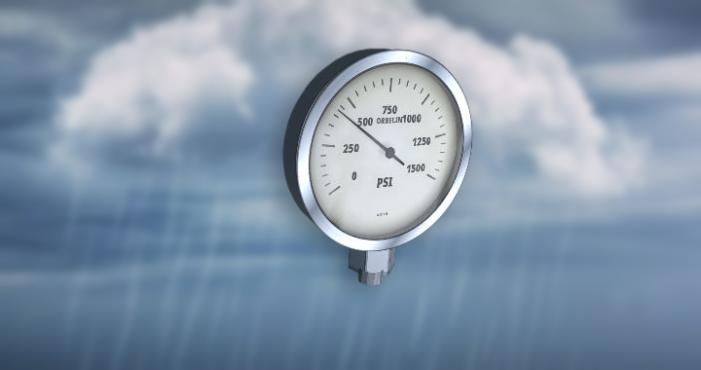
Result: 425 psi
